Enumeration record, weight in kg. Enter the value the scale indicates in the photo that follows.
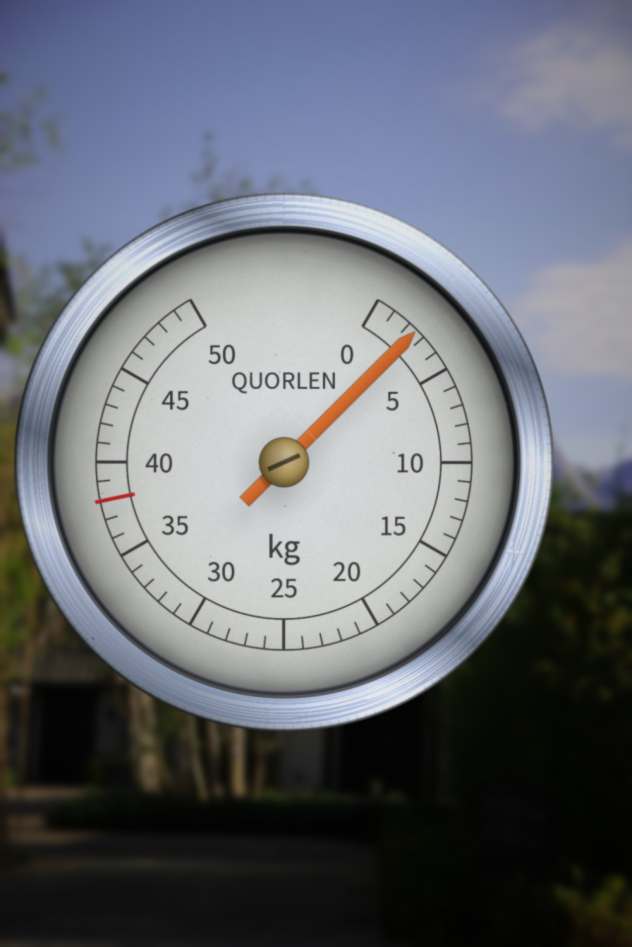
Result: 2.5 kg
